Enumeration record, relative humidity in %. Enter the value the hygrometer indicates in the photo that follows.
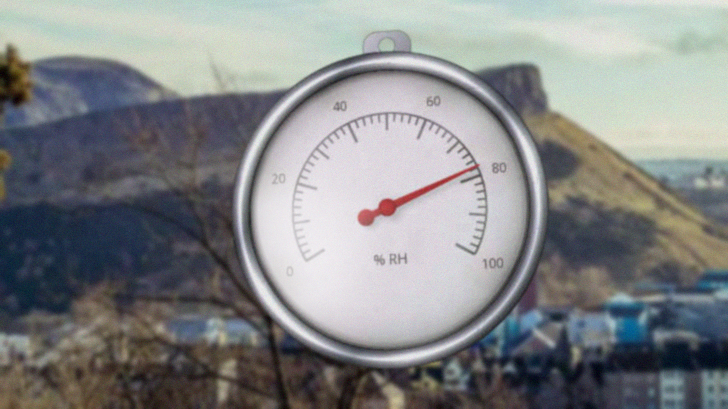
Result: 78 %
